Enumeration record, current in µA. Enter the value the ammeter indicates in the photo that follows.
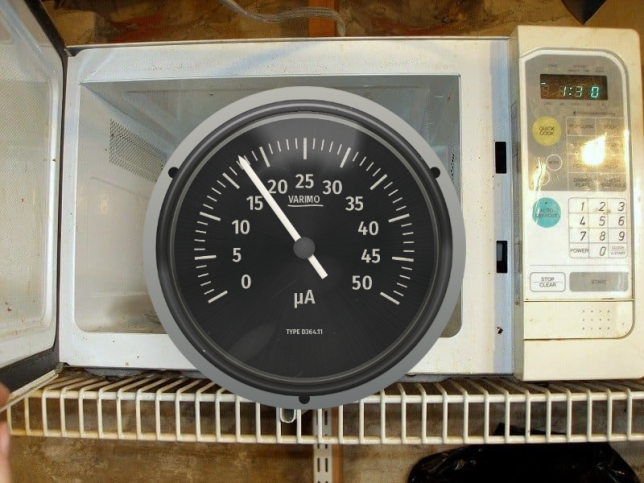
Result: 17.5 µA
